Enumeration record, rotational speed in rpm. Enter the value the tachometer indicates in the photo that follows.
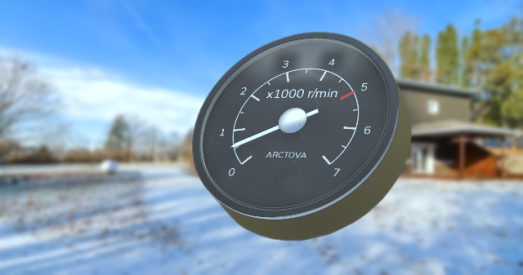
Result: 500 rpm
